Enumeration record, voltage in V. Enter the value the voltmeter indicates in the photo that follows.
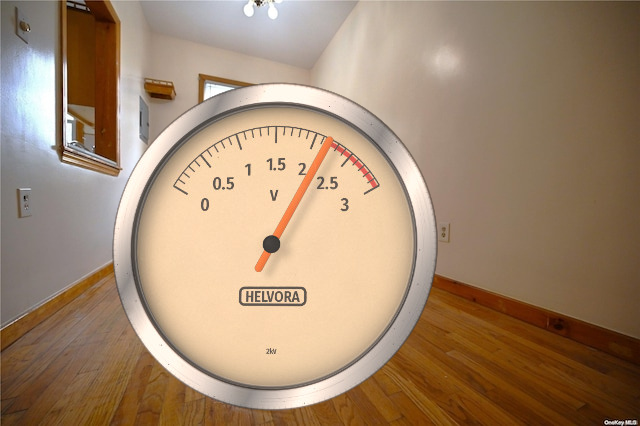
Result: 2.2 V
